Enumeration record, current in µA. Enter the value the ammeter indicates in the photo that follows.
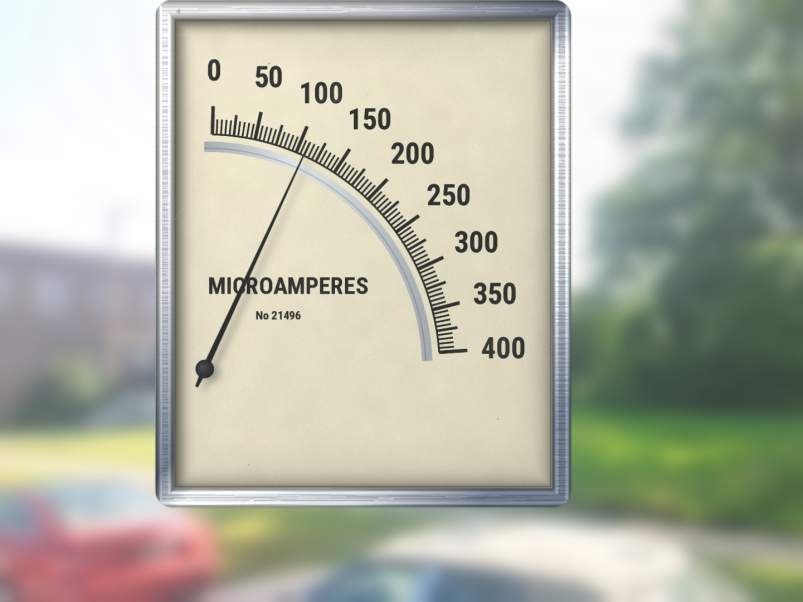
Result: 110 µA
